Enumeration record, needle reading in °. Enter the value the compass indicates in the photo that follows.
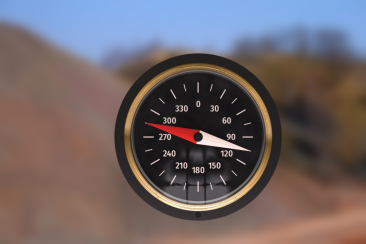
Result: 285 °
